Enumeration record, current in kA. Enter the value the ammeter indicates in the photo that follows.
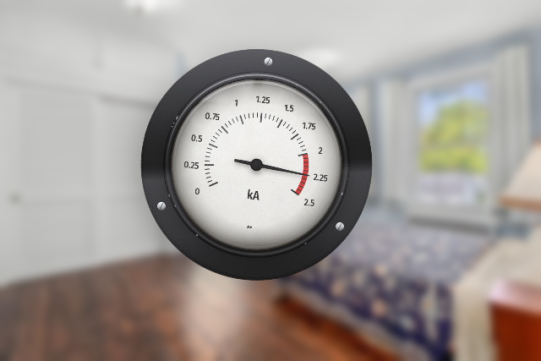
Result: 2.25 kA
